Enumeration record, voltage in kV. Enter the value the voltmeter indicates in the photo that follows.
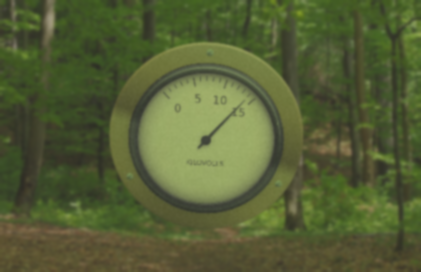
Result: 14 kV
